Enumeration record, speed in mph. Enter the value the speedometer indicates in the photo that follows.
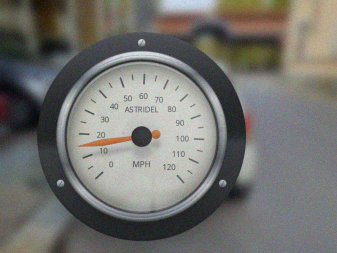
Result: 15 mph
